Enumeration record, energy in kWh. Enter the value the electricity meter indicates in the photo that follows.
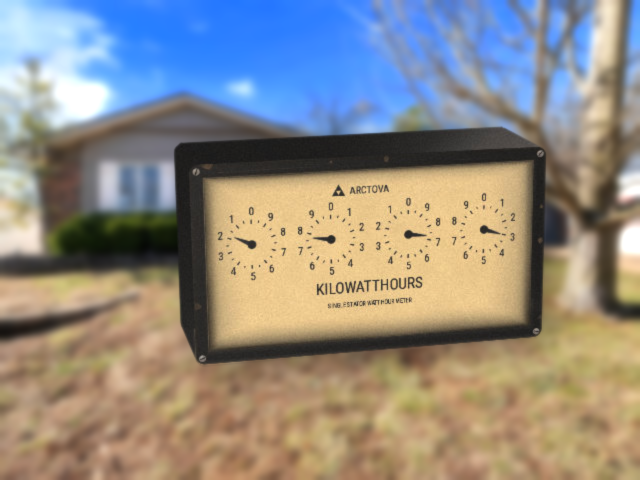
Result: 1773 kWh
